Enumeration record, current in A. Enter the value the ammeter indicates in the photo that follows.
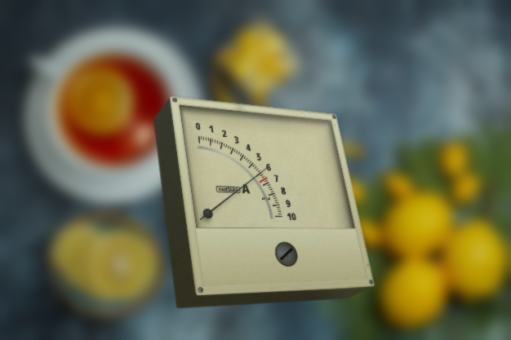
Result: 6 A
